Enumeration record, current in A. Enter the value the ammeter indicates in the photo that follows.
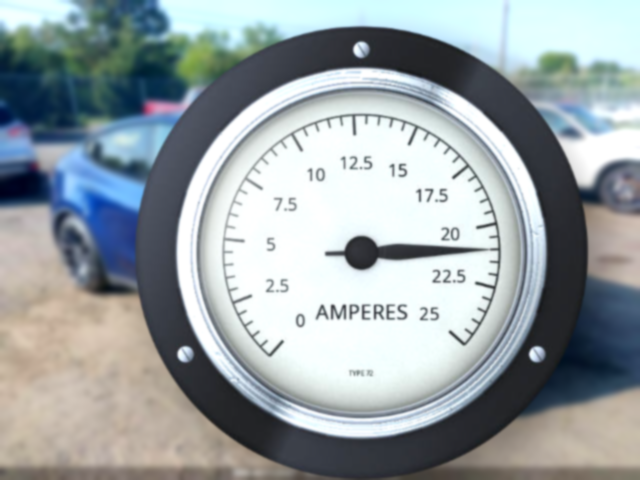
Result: 21 A
